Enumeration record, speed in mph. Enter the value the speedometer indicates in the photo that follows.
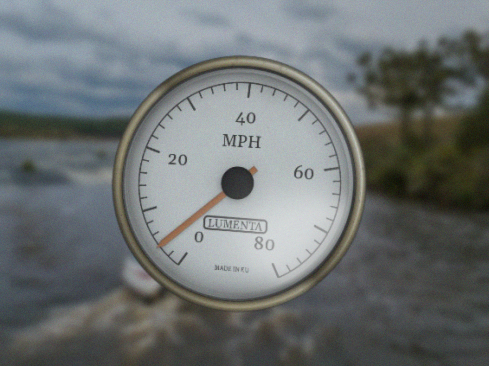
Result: 4 mph
